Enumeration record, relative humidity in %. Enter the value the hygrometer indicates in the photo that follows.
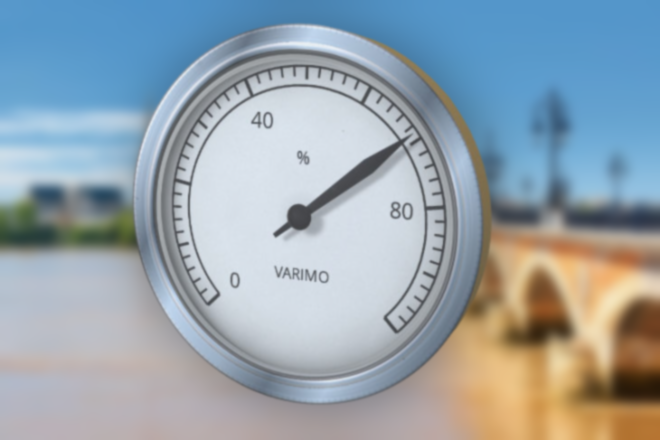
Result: 69 %
